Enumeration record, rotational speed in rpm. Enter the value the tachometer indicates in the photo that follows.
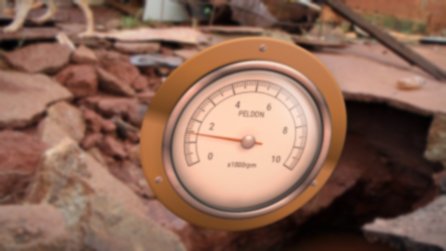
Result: 1500 rpm
